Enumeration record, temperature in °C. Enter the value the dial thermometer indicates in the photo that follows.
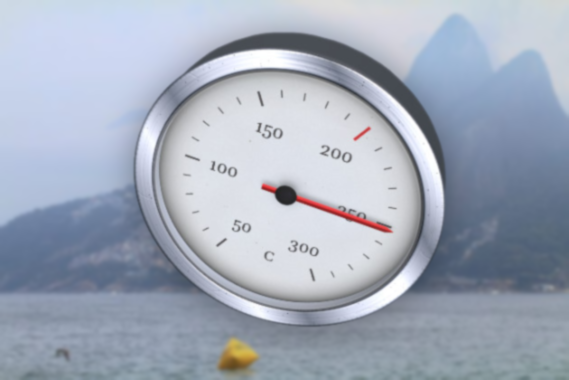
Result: 250 °C
